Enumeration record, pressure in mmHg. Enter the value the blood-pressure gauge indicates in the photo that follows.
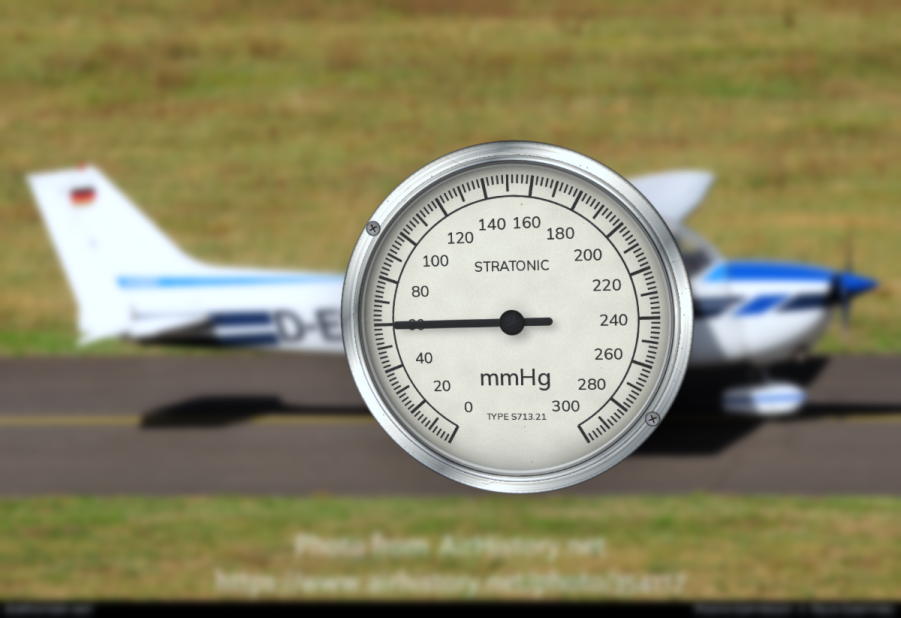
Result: 60 mmHg
